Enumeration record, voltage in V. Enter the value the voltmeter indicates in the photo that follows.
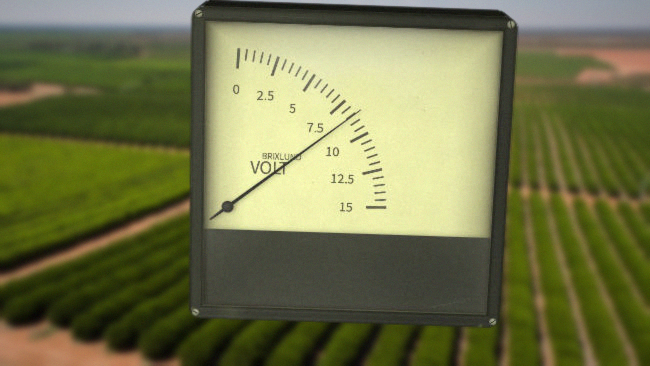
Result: 8.5 V
